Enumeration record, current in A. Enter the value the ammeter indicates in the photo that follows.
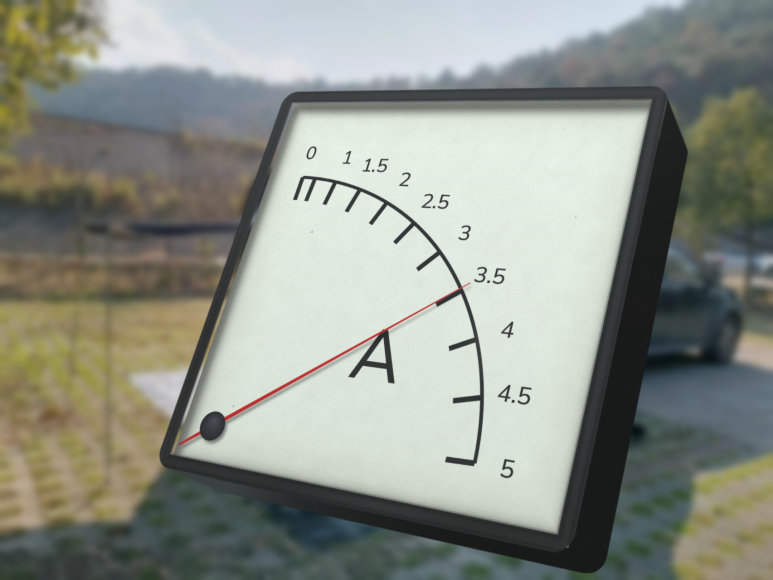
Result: 3.5 A
